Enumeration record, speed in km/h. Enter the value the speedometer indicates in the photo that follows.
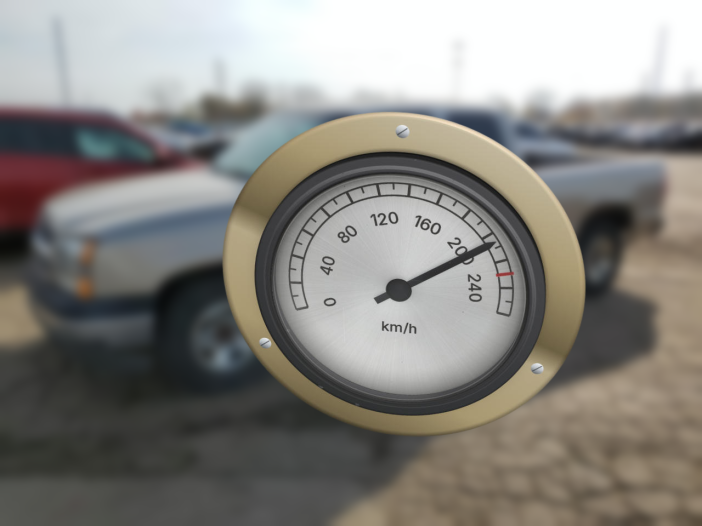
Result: 205 km/h
